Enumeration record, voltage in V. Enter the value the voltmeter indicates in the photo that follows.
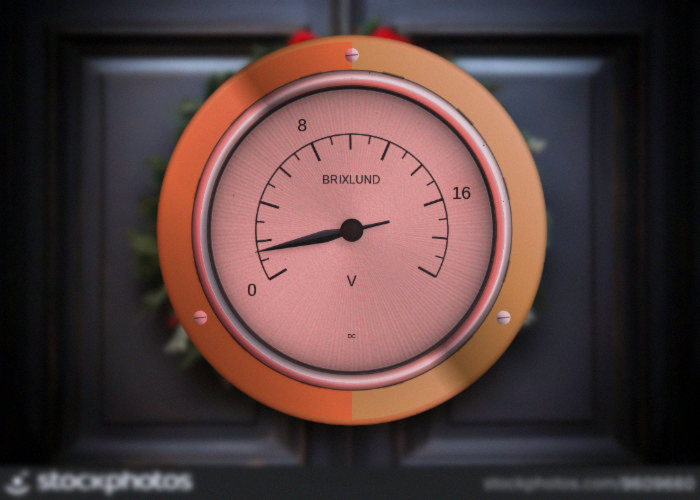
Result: 1.5 V
